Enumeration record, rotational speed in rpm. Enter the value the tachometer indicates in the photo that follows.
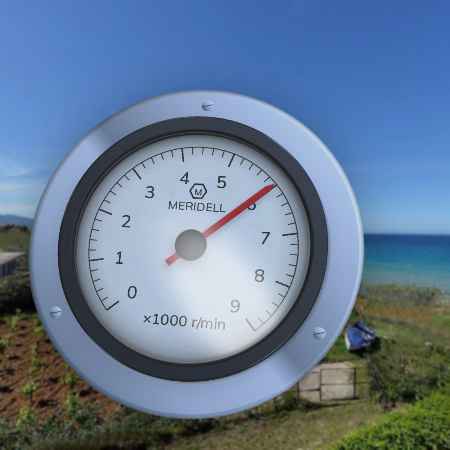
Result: 6000 rpm
